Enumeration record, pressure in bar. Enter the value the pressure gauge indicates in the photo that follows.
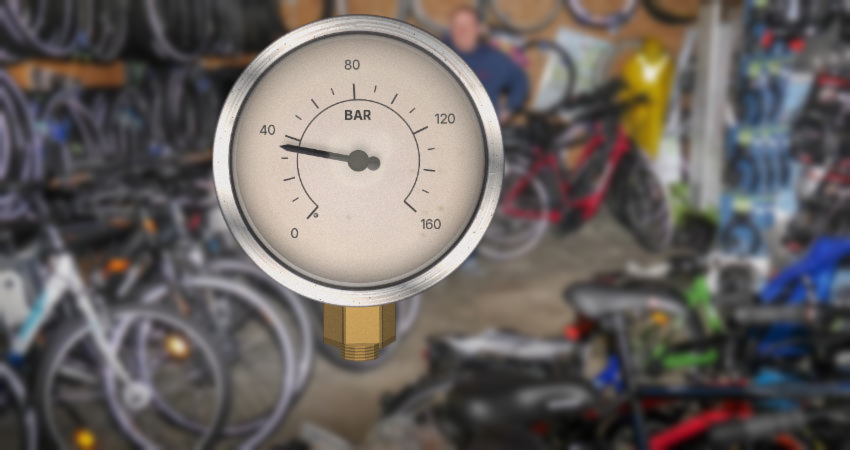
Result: 35 bar
